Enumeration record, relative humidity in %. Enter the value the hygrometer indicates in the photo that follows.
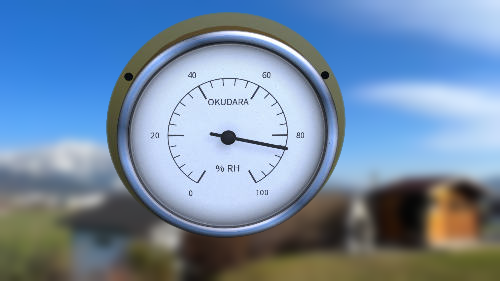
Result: 84 %
